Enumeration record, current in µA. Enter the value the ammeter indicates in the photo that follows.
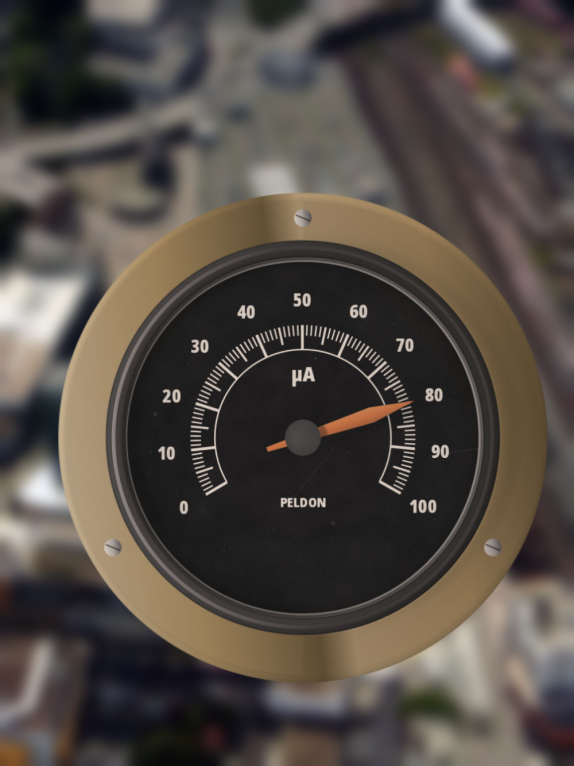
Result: 80 µA
